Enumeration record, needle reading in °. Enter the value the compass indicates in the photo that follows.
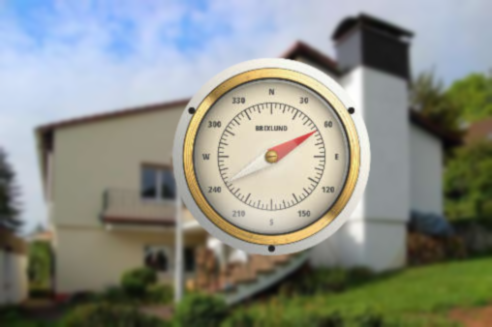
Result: 60 °
